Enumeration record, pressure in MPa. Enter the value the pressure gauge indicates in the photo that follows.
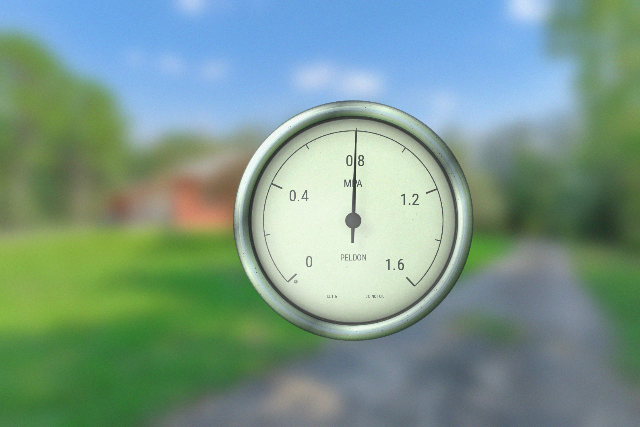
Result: 0.8 MPa
